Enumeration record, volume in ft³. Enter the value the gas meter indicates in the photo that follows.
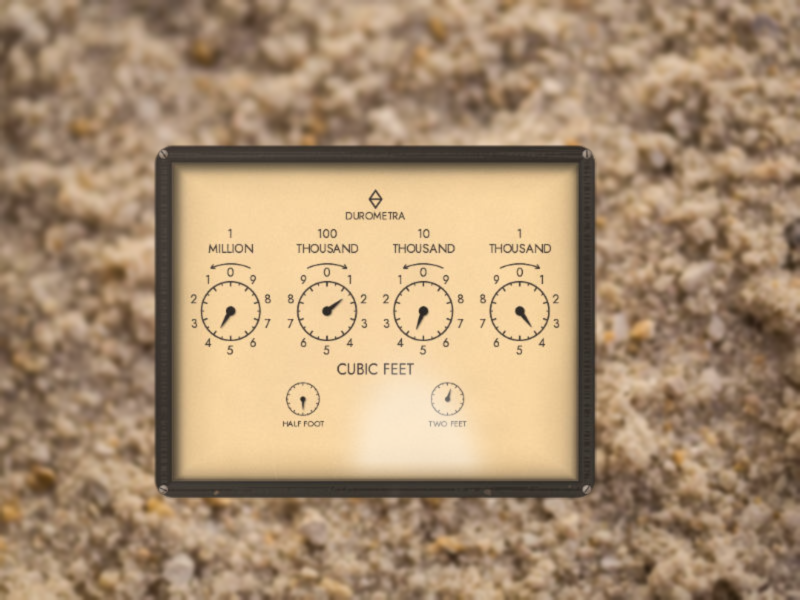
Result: 414400 ft³
